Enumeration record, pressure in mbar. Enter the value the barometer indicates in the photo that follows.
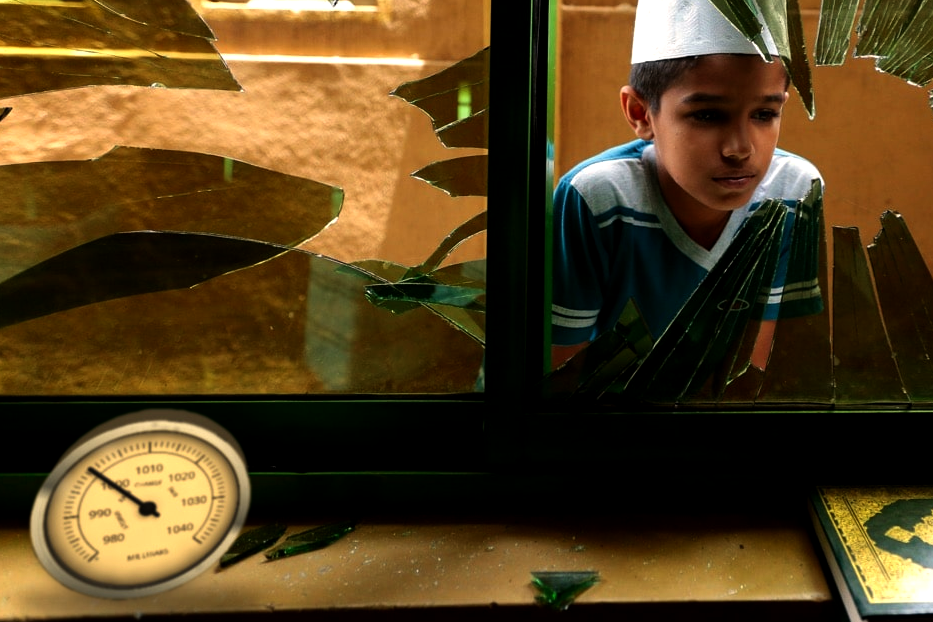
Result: 1000 mbar
